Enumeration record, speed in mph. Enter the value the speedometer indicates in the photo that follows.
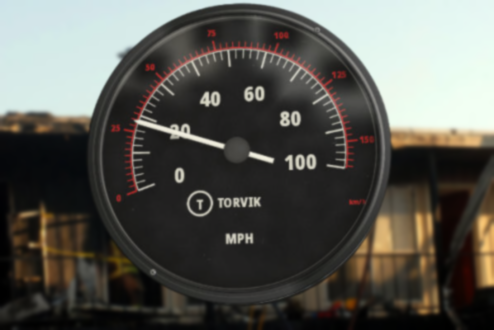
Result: 18 mph
